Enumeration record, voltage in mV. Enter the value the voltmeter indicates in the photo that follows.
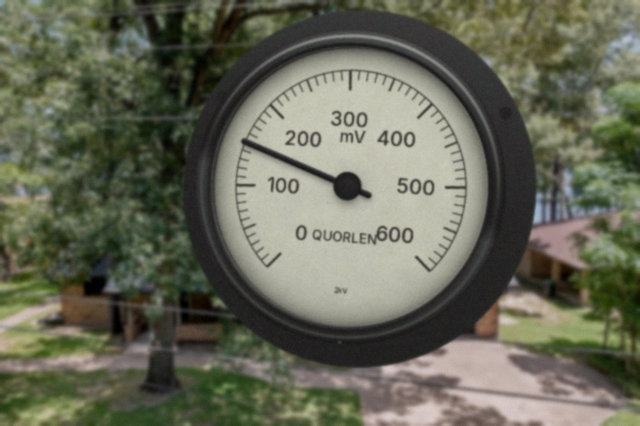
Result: 150 mV
